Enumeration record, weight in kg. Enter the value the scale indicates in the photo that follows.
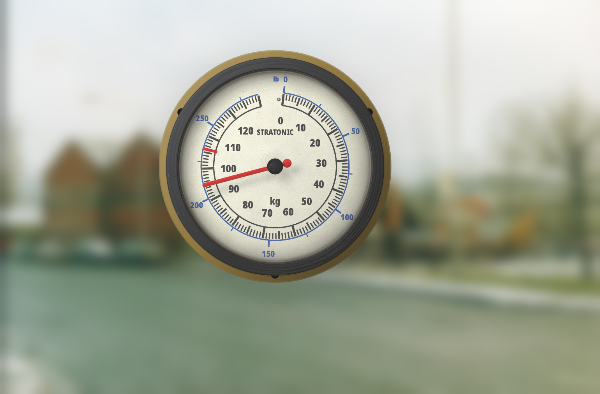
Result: 95 kg
